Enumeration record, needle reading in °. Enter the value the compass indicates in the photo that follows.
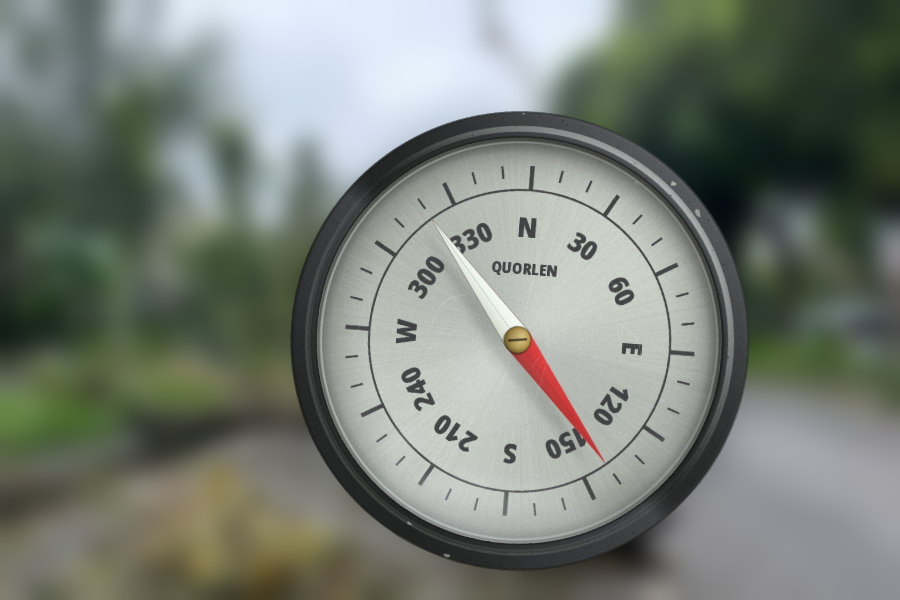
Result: 140 °
